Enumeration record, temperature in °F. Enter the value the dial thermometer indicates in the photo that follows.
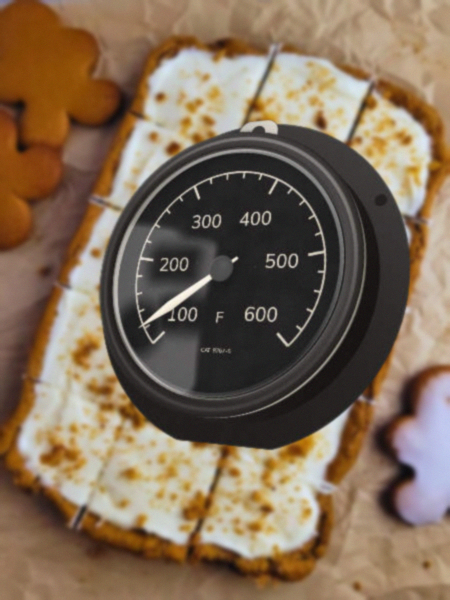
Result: 120 °F
